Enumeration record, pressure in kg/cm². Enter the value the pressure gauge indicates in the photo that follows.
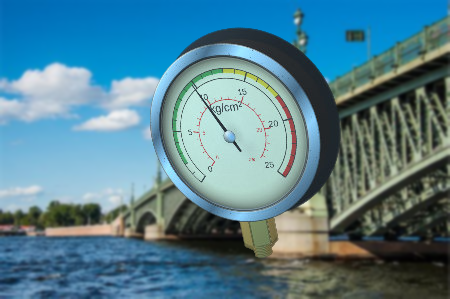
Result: 10 kg/cm²
